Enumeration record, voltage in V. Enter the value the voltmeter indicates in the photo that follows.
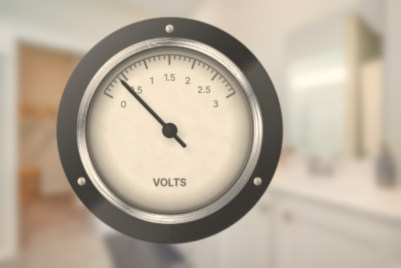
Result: 0.4 V
